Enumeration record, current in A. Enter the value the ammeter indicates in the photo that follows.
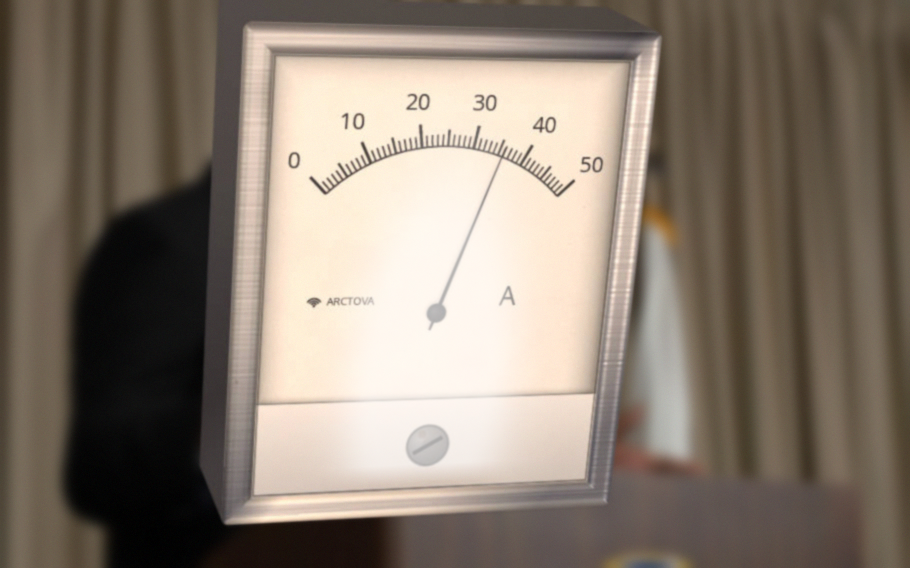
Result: 35 A
